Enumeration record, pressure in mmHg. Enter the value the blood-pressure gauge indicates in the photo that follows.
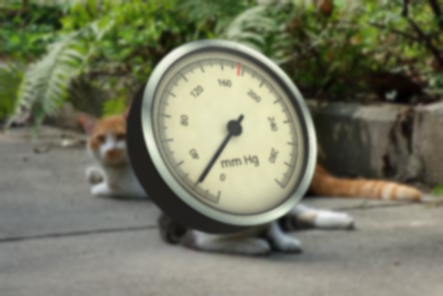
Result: 20 mmHg
